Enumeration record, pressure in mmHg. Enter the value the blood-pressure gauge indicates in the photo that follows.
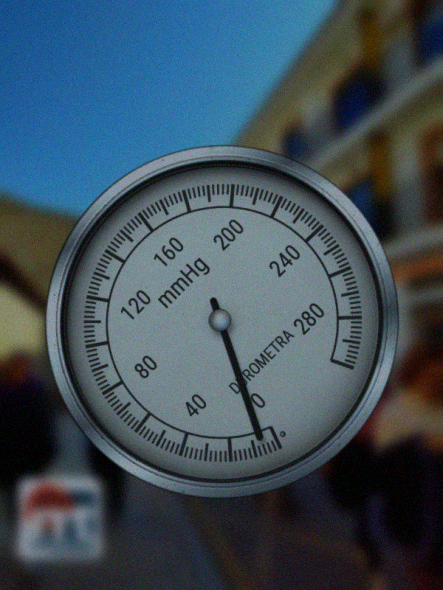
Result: 6 mmHg
